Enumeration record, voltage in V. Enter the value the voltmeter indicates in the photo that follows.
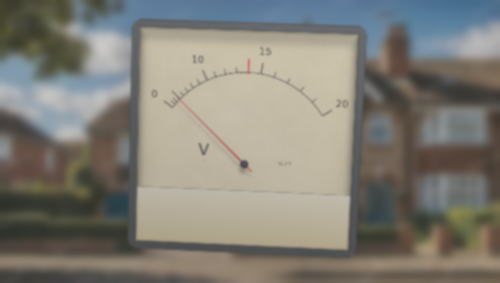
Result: 5 V
